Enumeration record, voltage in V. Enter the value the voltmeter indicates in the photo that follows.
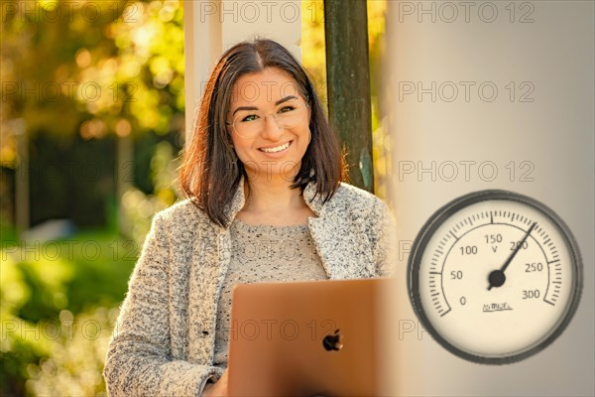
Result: 200 V
